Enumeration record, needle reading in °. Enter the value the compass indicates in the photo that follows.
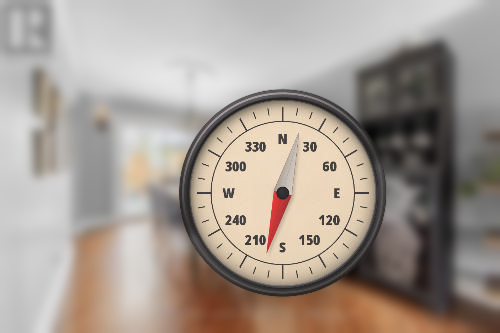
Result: 195 °
